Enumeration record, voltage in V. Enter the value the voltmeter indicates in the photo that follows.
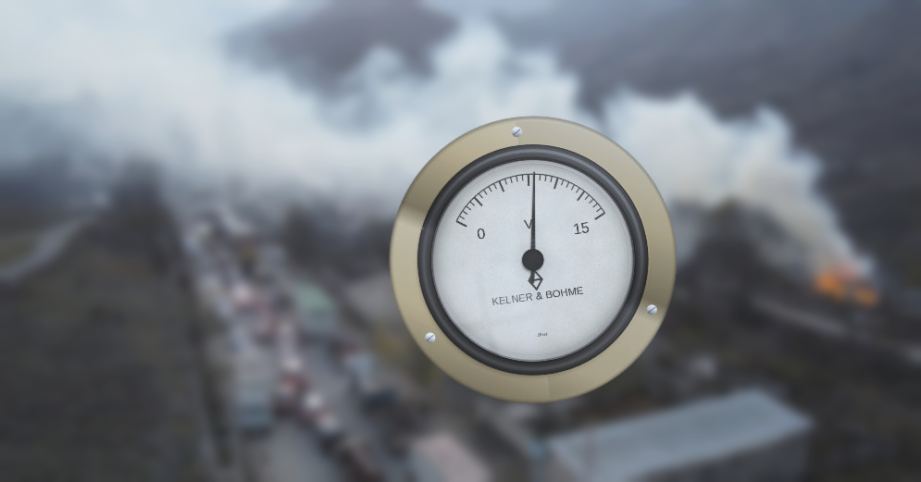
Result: 8 V
